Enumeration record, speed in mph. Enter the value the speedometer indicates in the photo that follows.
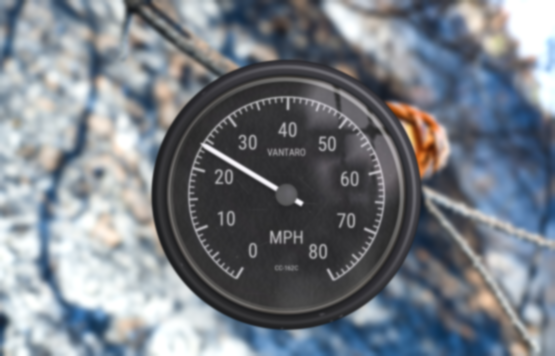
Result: 24 mph
